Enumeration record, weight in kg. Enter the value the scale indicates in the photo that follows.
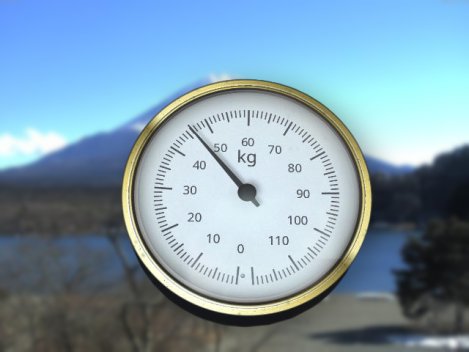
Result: 46 kg
